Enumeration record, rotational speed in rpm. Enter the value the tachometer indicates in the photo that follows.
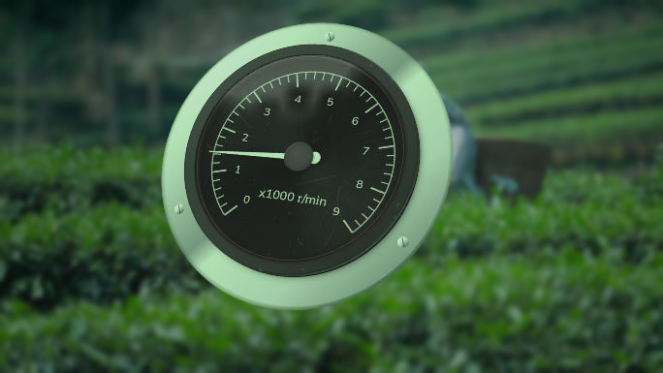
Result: 1400 rpm
